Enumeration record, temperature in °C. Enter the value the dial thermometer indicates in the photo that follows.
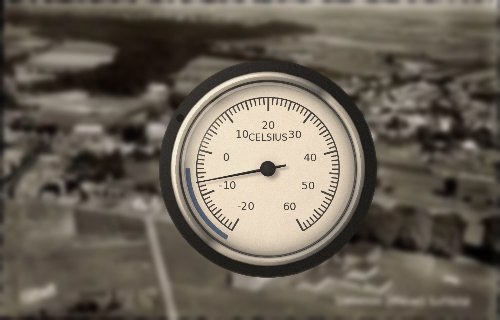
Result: -7 °C
